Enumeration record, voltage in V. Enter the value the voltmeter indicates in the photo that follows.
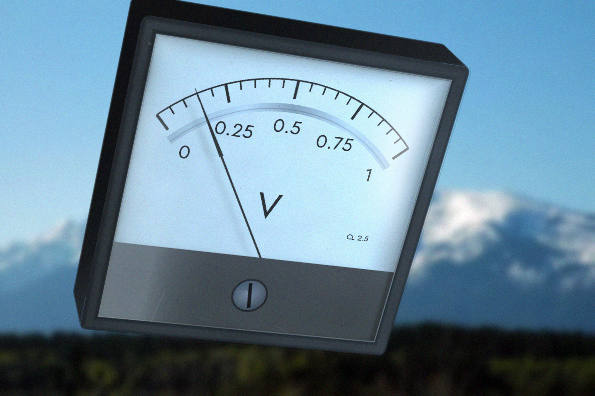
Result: 0.15 V
